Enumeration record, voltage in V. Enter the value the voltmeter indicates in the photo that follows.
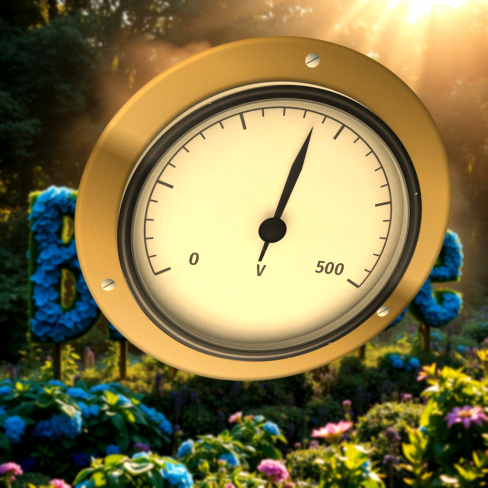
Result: 270 V
